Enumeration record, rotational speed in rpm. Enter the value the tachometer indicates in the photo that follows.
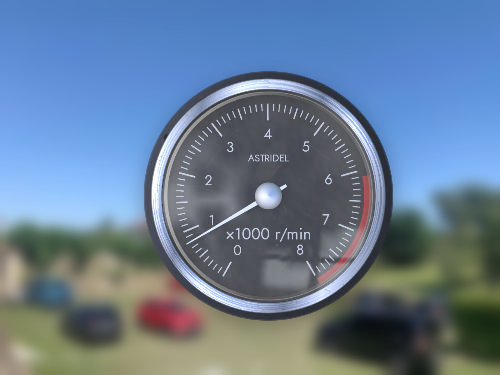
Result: 800 rpm
